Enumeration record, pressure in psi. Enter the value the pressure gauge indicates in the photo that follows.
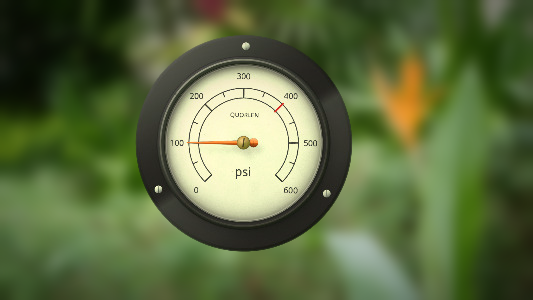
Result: 100 psi
